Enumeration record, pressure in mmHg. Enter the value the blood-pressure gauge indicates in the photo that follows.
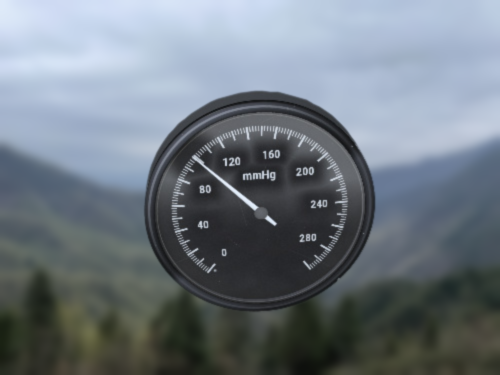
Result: 100 mmHg
